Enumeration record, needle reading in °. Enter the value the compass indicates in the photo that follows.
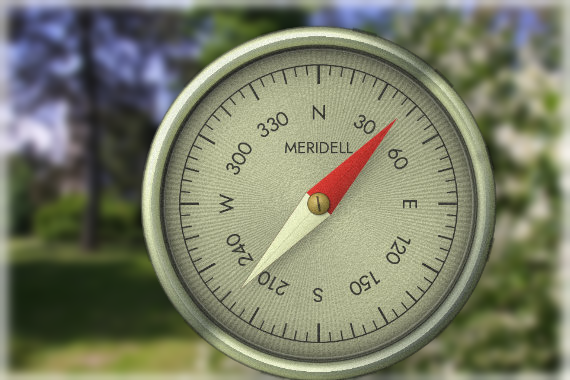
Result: 42.5 °
